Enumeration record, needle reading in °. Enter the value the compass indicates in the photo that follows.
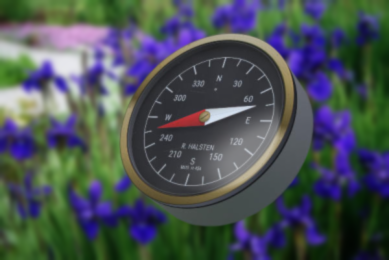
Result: 255 °
